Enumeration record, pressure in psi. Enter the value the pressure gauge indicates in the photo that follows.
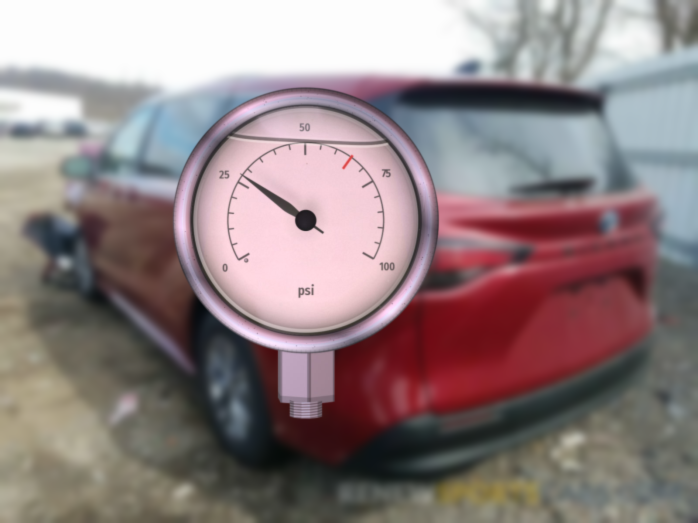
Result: 27.5 psi
